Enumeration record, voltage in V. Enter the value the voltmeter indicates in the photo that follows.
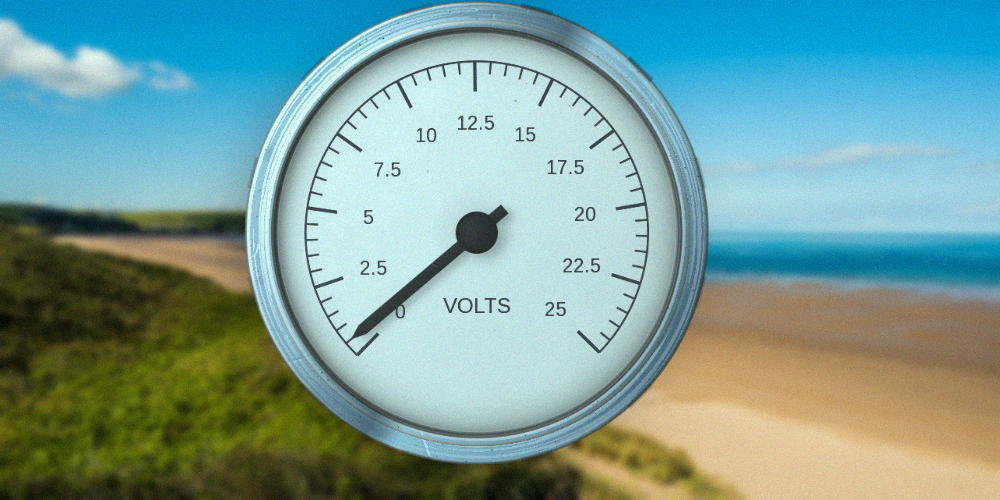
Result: 0.5 V
